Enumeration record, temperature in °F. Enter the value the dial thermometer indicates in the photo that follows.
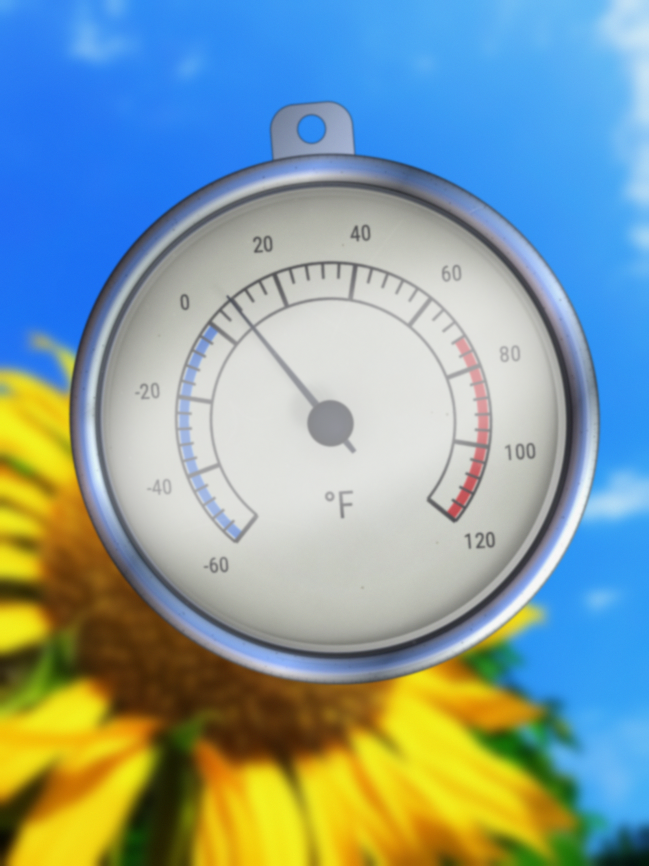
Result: 8 °F
